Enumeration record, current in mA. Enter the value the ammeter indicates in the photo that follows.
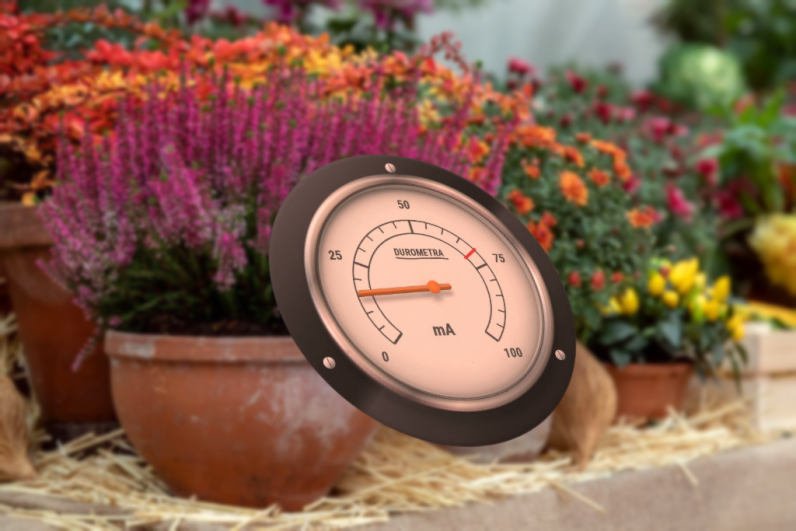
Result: 15 mA
